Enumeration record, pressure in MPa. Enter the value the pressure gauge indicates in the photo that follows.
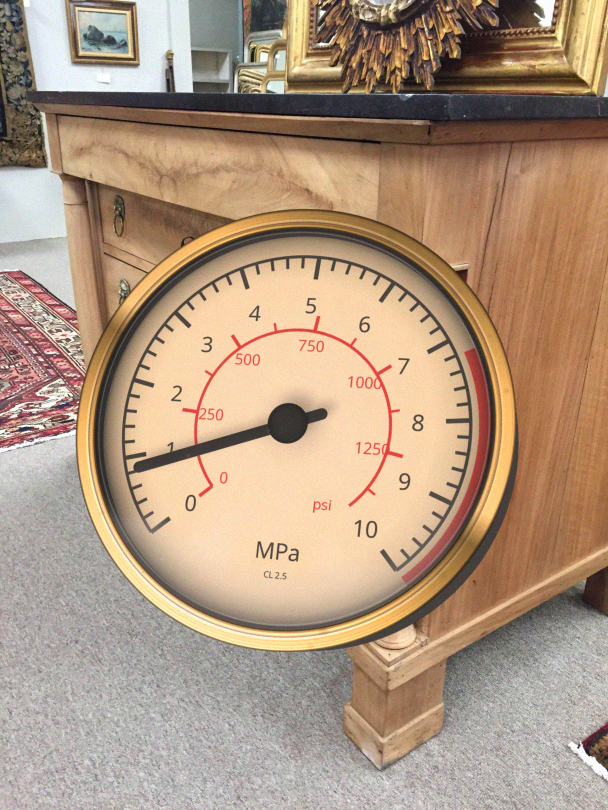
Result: 0.8 MPa
